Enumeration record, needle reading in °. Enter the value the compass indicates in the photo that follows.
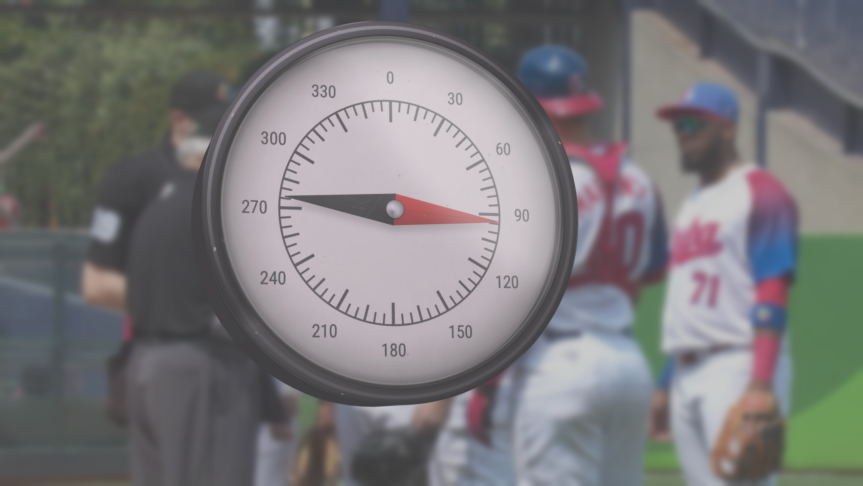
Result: 95 °
